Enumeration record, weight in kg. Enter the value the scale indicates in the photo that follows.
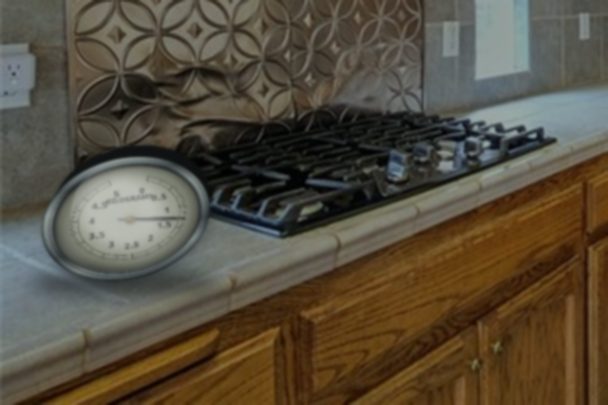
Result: 1.25 kg
